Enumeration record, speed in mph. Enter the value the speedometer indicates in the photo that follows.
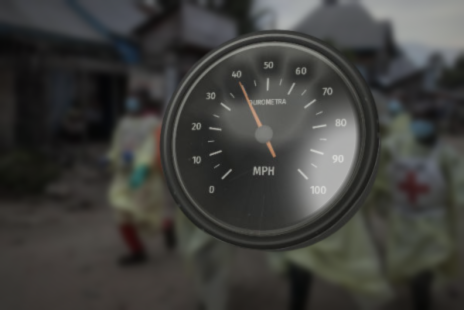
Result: 40 mph
